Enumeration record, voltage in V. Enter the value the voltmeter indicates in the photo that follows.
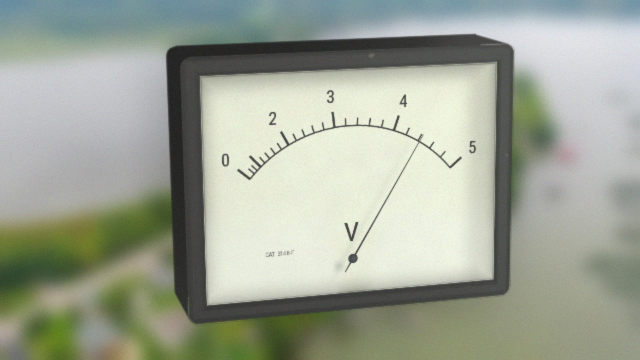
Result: 4.4 V
